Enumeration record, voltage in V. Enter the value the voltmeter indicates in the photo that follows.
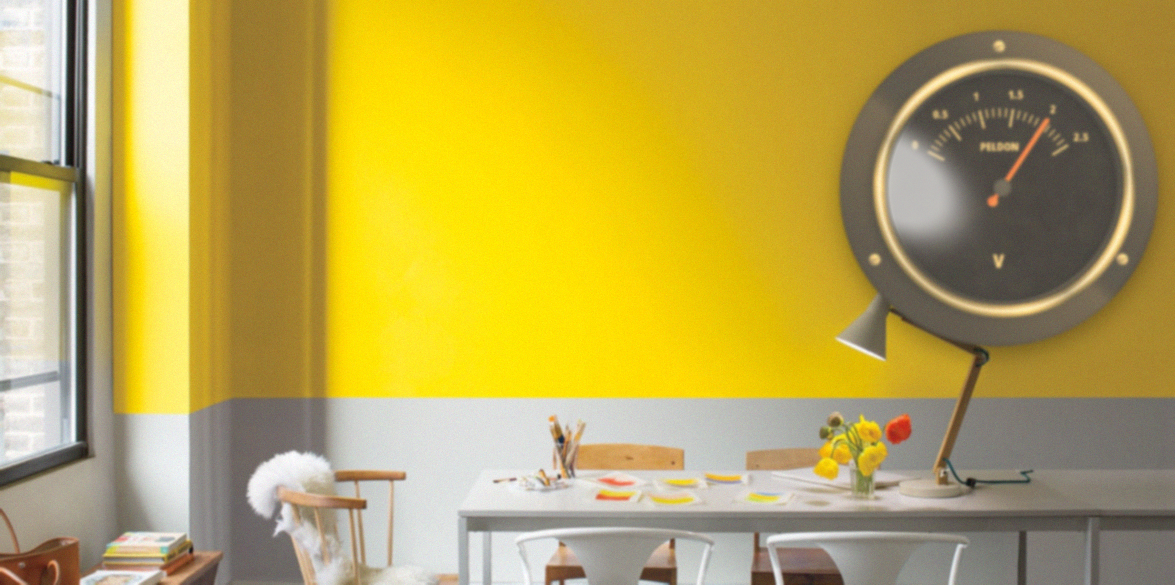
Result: 2 V
